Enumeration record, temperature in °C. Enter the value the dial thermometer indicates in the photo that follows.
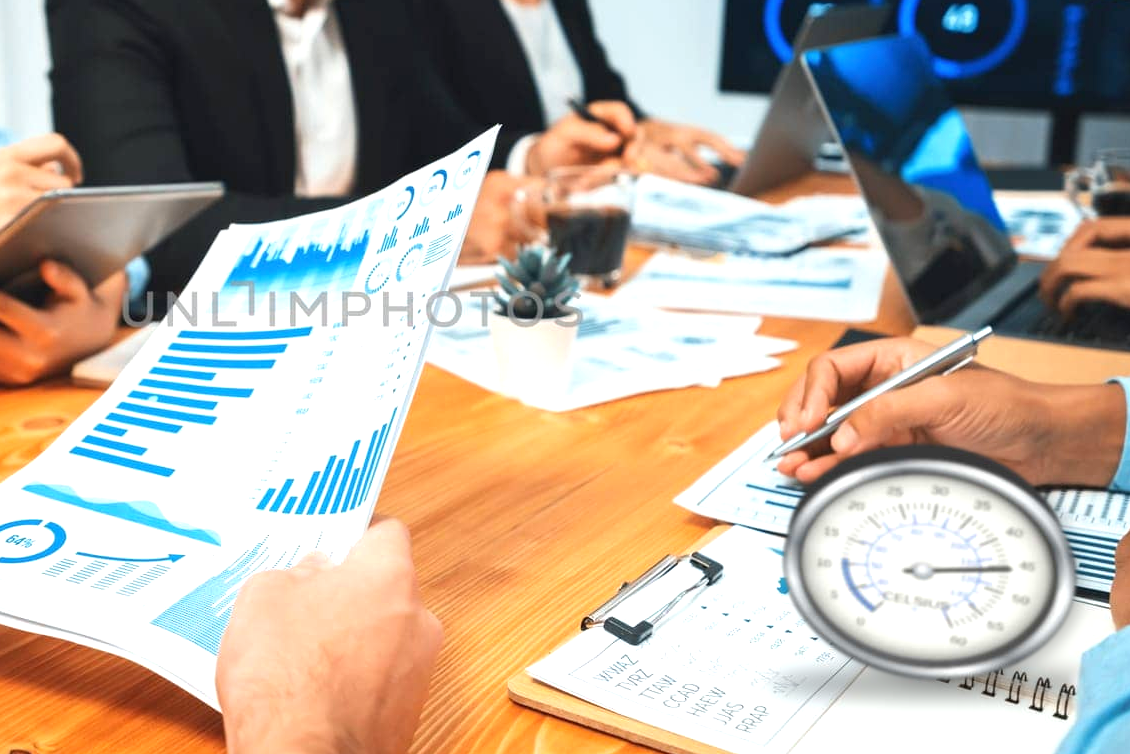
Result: 45 °C
